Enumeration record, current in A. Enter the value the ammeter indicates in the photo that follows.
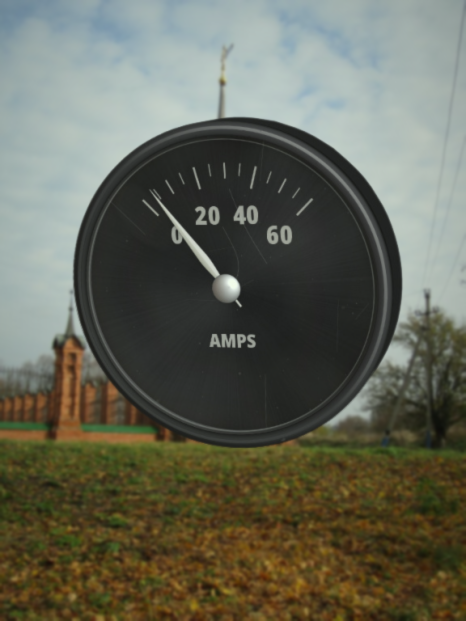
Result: 5 A
